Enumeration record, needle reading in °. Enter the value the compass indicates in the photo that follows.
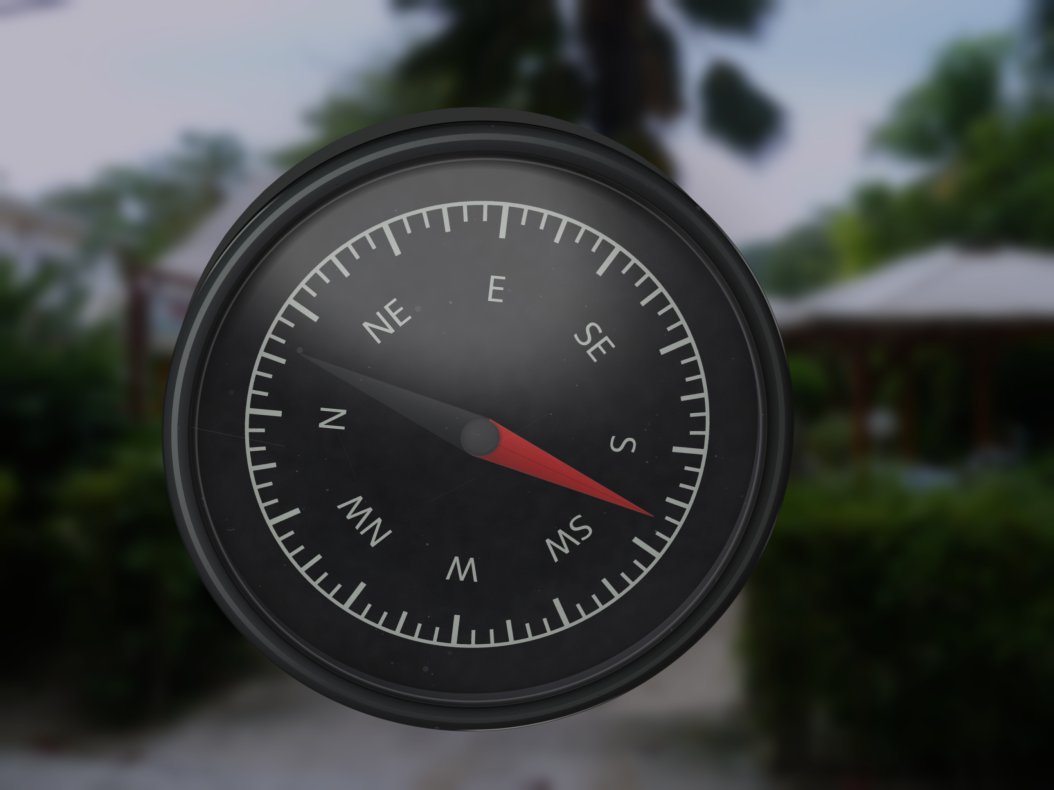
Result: 200 °
